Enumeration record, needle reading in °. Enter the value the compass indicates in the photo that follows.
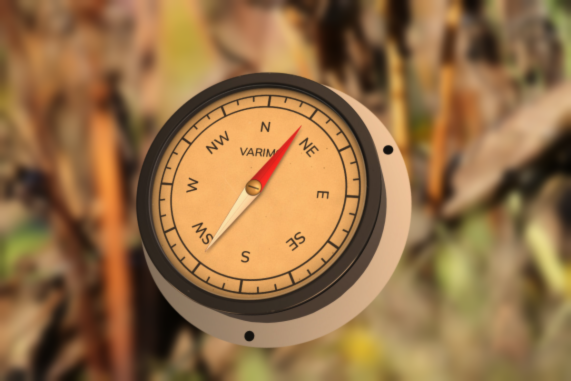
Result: 30 °
